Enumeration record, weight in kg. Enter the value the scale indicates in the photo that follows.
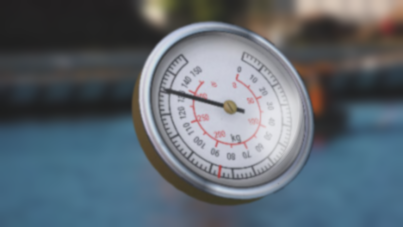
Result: 130 kg
